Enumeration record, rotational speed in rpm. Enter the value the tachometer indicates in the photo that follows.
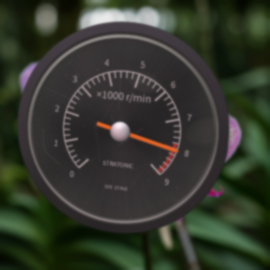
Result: 8000 rpm
